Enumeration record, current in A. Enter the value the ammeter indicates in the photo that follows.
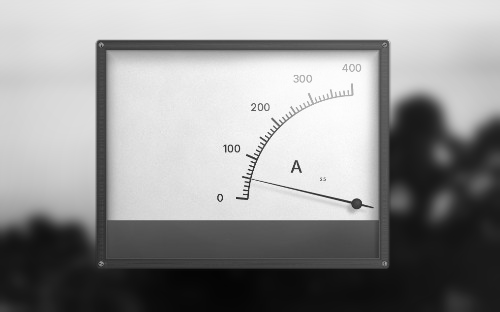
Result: 50 A
